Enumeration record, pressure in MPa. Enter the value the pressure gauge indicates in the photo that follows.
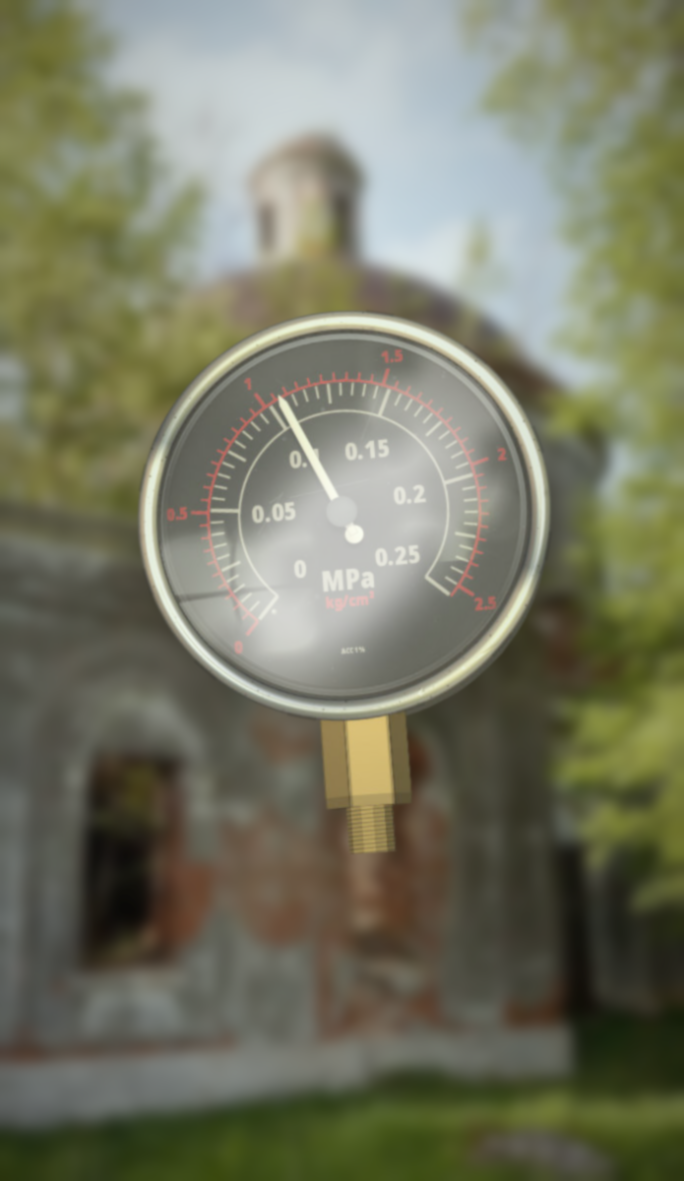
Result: 0.105 MPa
